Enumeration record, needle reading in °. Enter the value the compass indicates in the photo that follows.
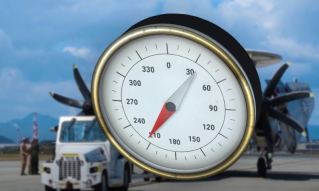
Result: 215 °
